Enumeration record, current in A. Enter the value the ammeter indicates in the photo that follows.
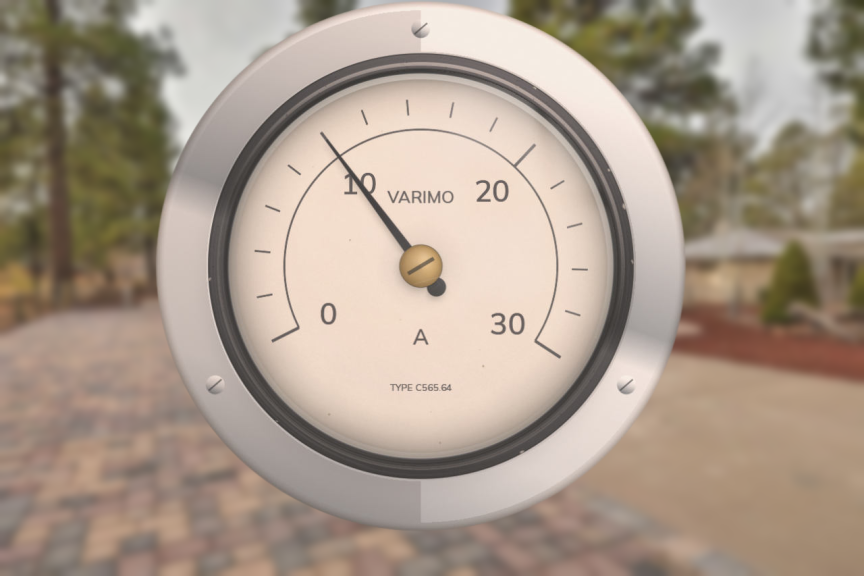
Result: 10 A
